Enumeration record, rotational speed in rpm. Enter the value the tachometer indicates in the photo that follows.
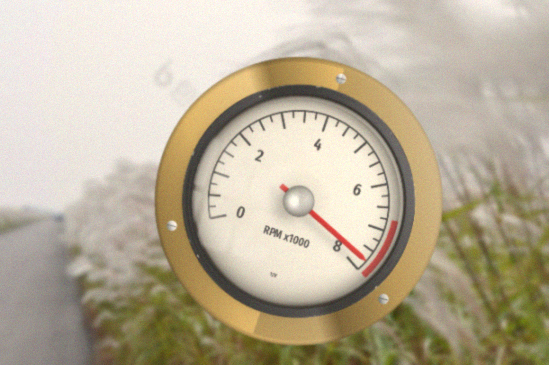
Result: 7750 rpm
